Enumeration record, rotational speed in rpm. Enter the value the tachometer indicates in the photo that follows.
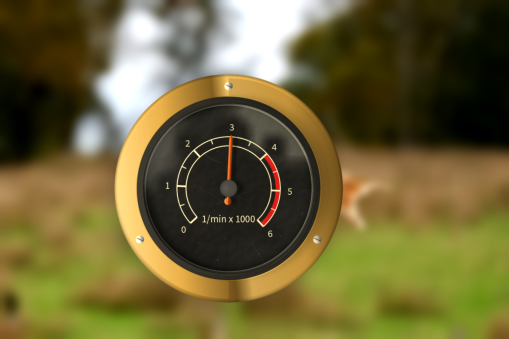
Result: 3000 rpm
